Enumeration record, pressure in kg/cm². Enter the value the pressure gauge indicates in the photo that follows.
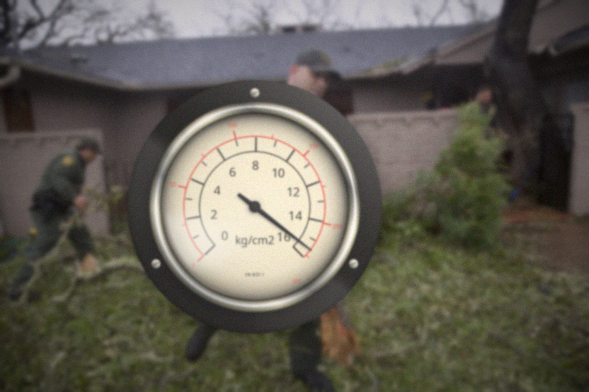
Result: 15.5 kg/cm²
